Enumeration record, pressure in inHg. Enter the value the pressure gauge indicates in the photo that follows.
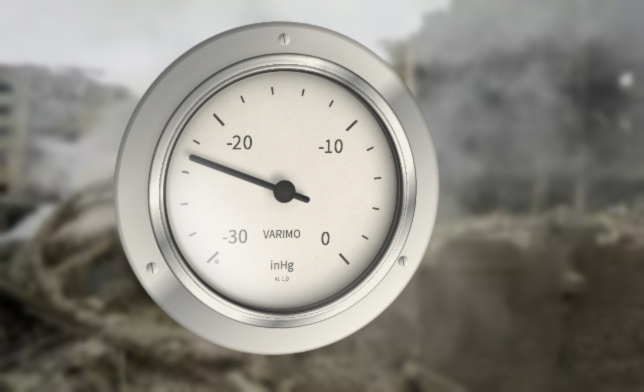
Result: -23 inHg
